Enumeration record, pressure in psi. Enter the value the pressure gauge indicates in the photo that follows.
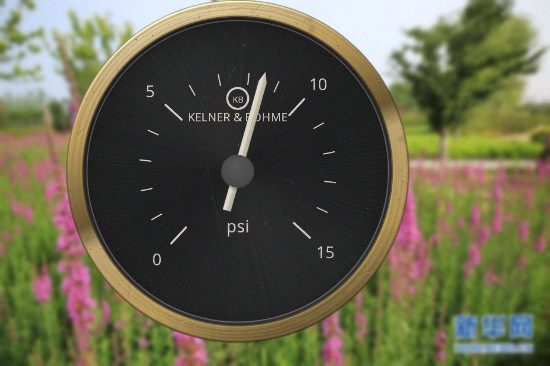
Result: 8.5 psi
